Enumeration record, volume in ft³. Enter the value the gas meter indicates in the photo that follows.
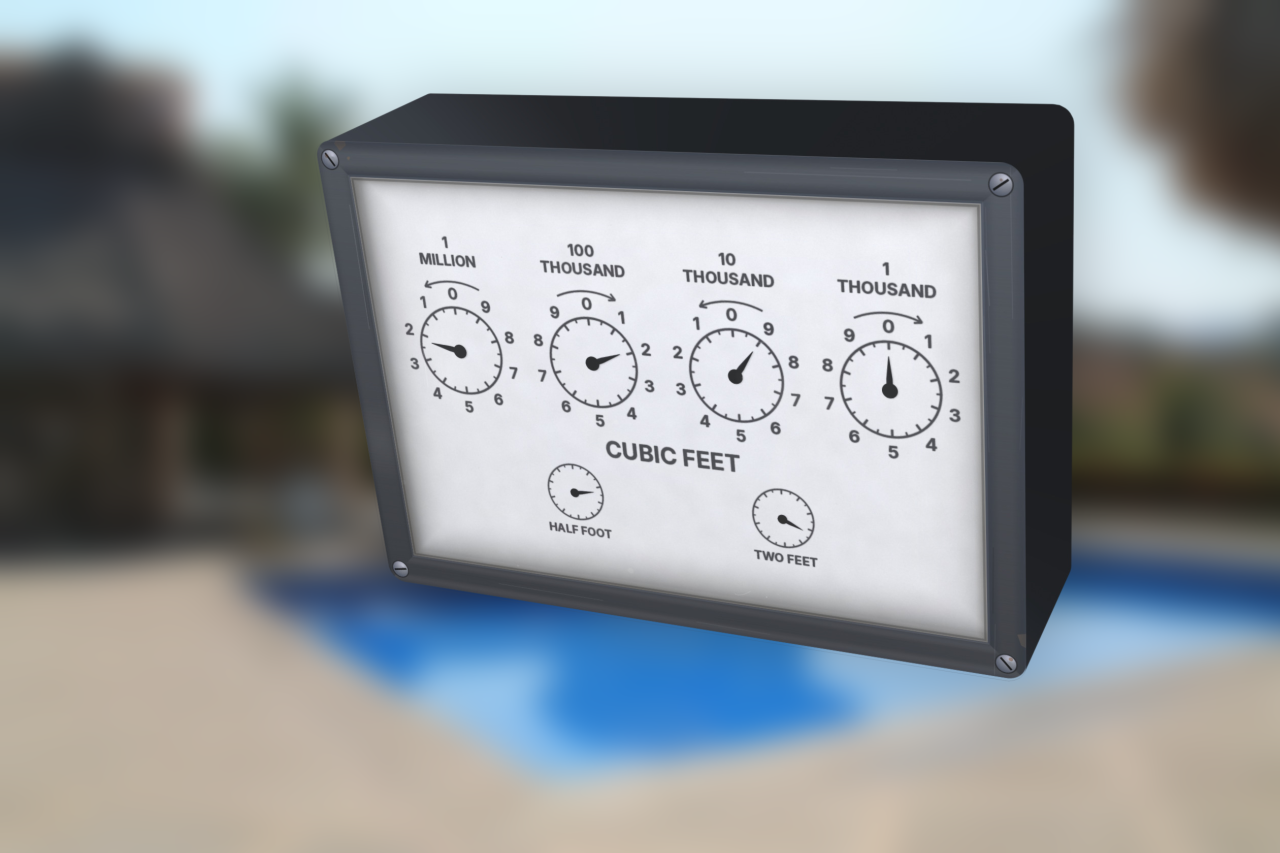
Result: 219000 ft³
